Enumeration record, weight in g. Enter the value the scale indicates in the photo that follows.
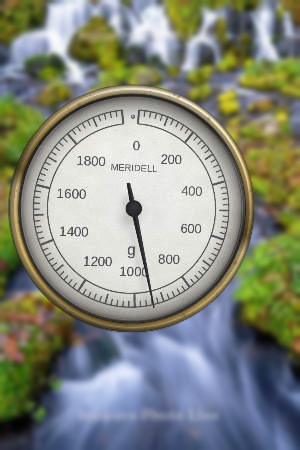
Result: 940 g
